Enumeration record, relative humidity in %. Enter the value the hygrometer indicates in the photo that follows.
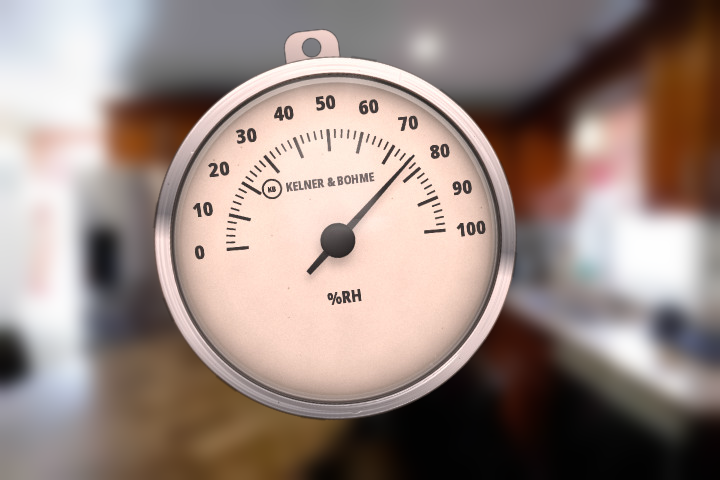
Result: 76 %
